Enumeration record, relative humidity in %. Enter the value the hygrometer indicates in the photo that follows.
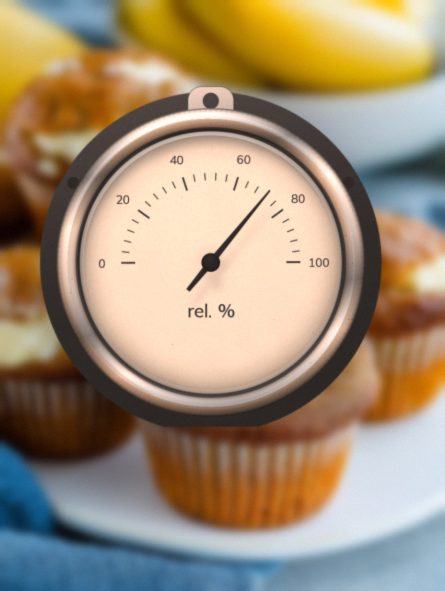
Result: 72 %
